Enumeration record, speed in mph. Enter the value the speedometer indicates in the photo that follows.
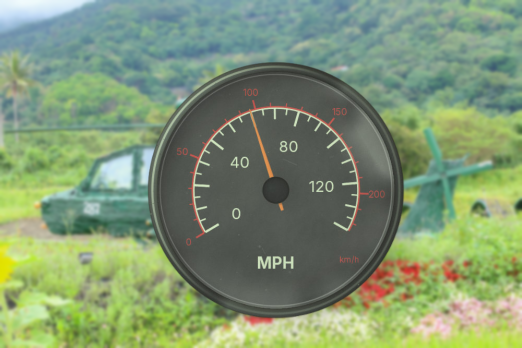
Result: 60 mph
